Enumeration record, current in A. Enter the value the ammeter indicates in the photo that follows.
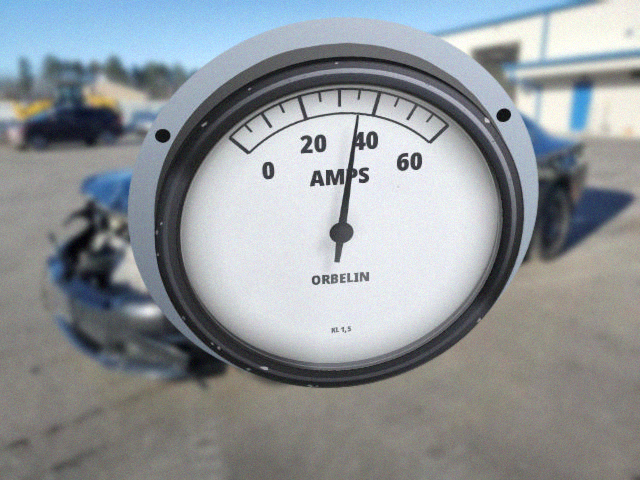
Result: 35 A
